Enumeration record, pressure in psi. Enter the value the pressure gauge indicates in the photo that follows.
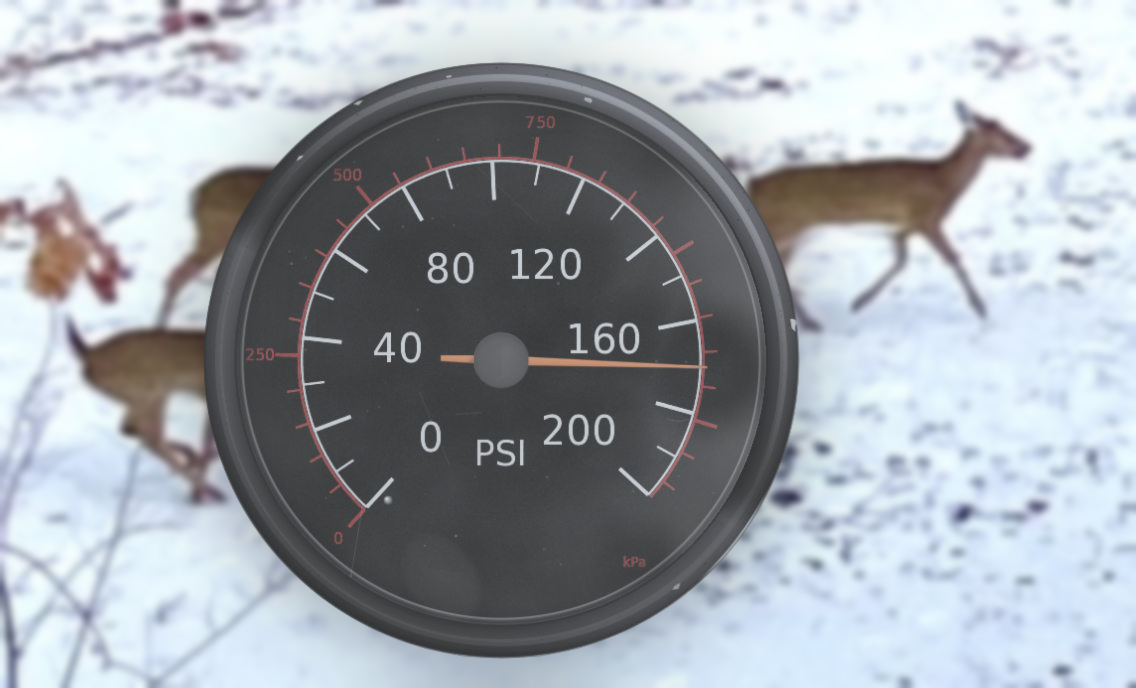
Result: 170 psi
